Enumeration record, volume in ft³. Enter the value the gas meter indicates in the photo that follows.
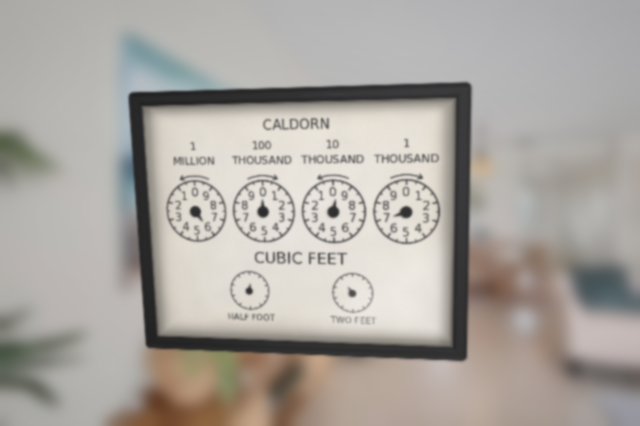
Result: 599700 ft³
